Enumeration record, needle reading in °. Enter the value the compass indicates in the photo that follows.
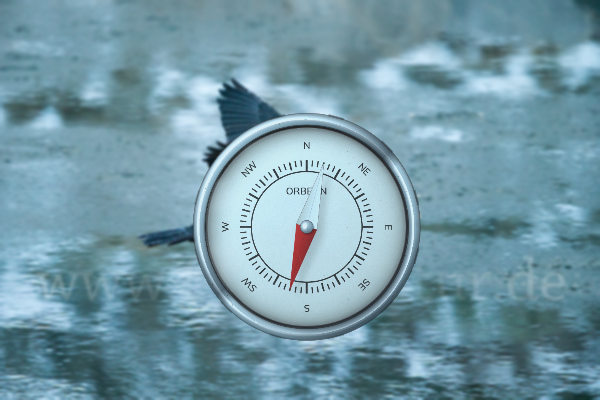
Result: 195 °
